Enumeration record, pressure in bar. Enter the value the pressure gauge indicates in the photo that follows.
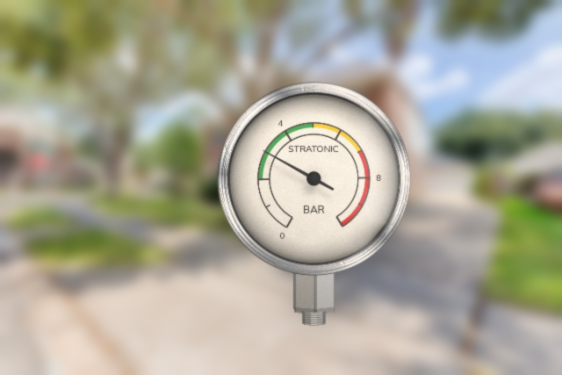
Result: 3 bar
